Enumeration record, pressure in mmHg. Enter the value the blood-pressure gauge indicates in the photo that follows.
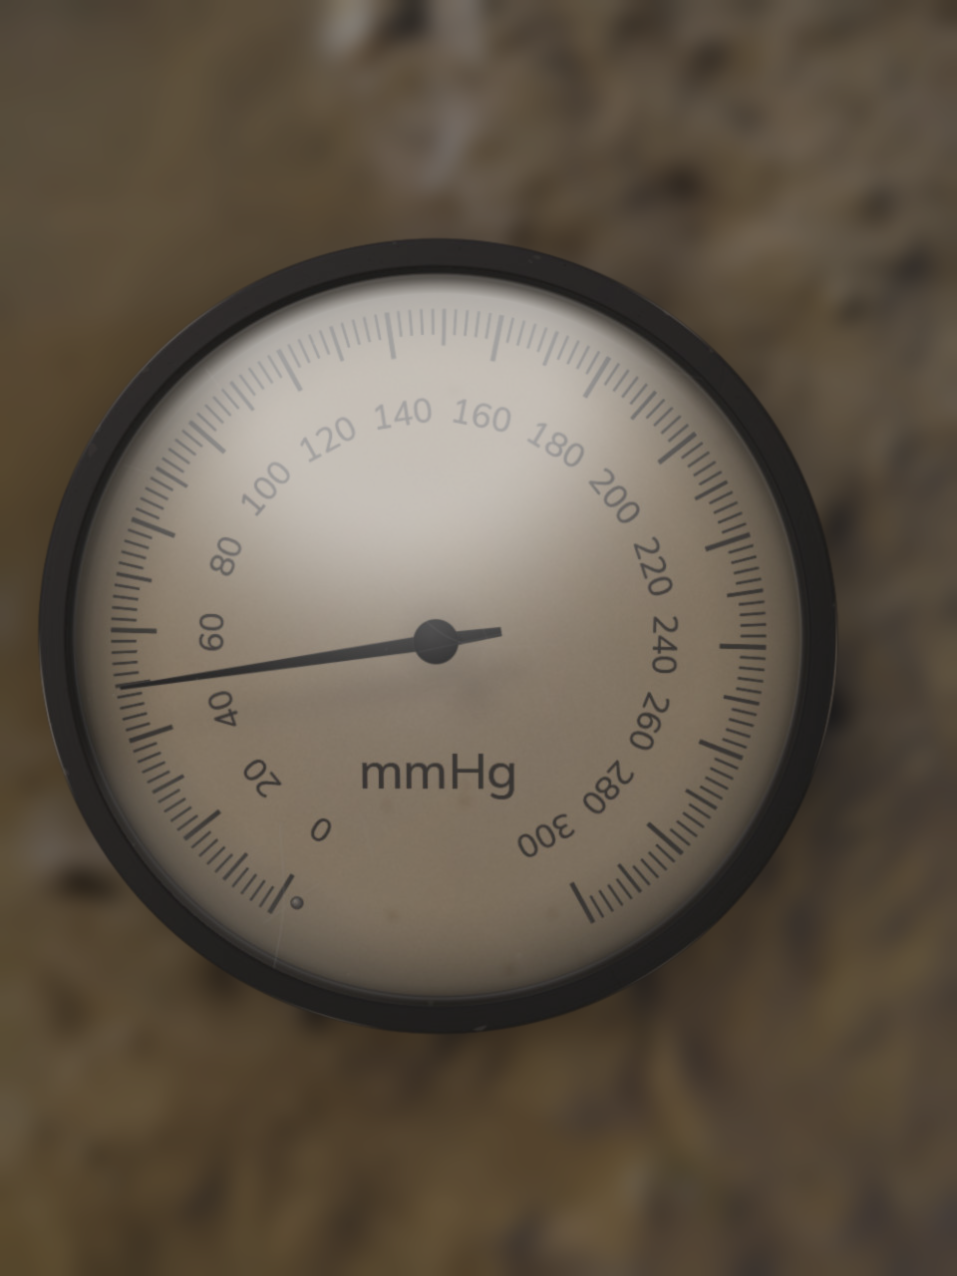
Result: 50 mmHg
